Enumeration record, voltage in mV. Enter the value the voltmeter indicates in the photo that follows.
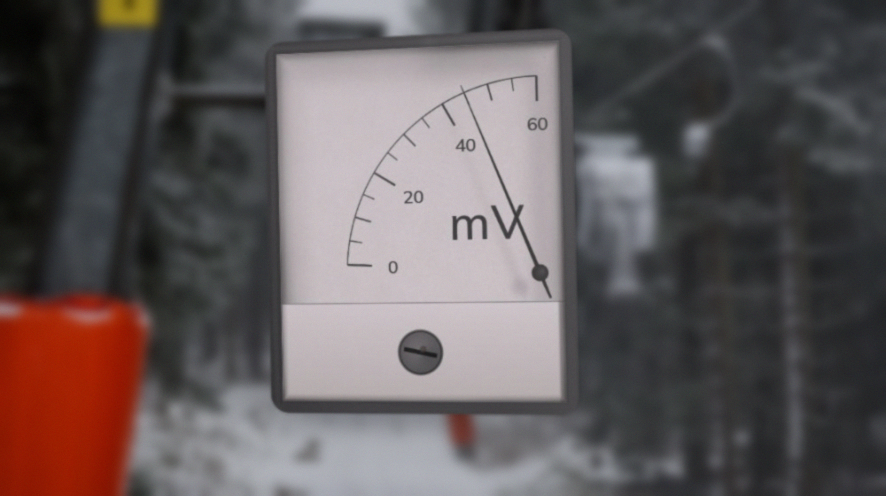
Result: 45 mV
